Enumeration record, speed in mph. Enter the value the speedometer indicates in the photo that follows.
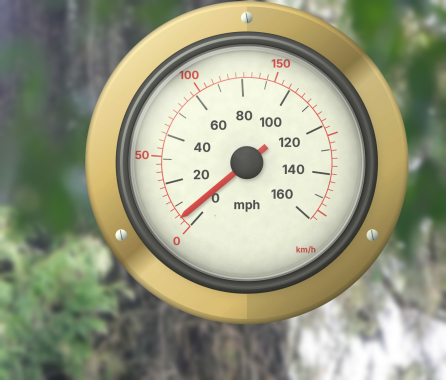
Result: 5 mph
